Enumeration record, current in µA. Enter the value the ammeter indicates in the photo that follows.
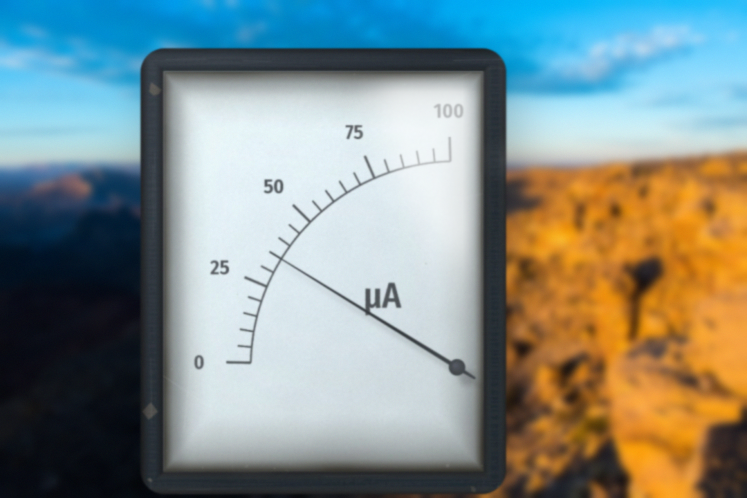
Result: 35 µA
